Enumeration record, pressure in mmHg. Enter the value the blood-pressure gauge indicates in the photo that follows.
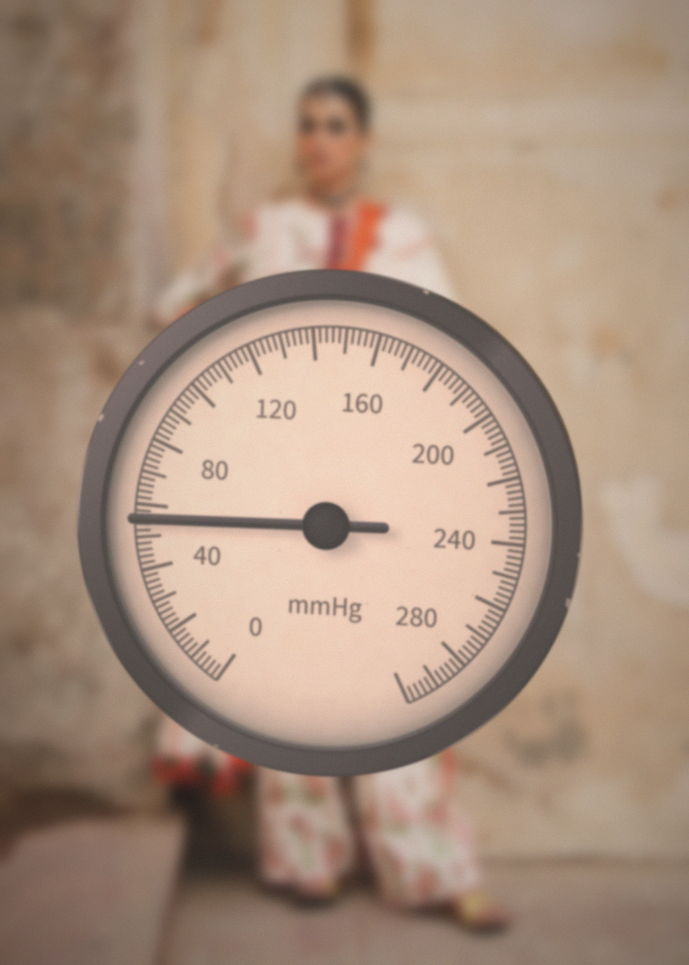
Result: 56 mmHg
